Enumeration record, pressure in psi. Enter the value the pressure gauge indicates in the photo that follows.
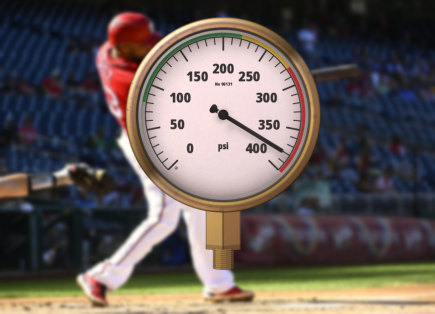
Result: 380 psi
